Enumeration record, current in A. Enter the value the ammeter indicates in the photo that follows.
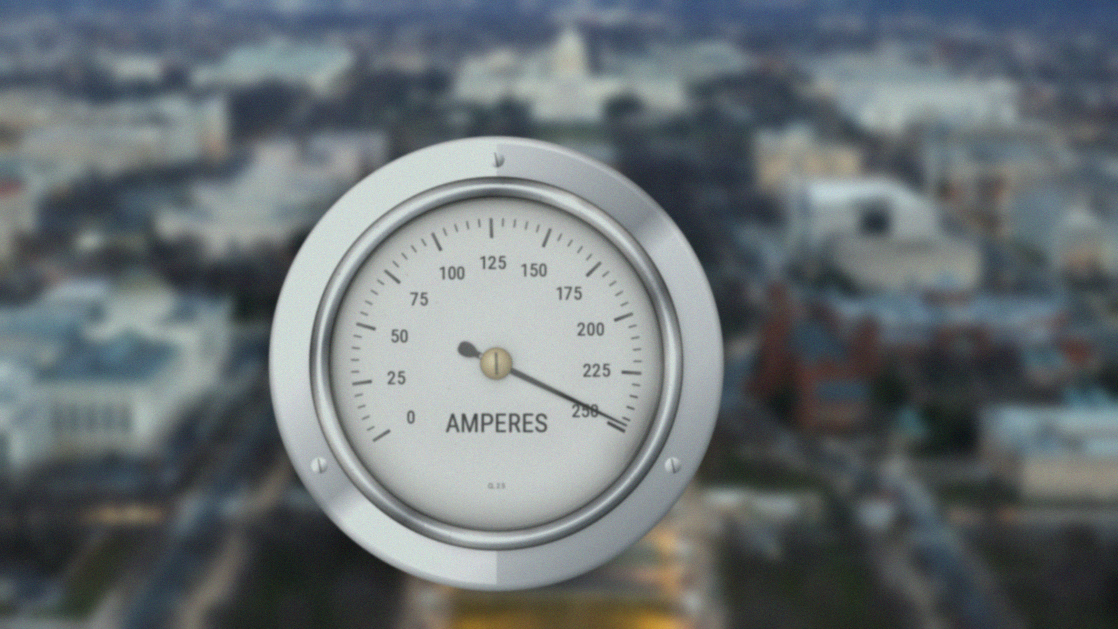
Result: 247.5 A
